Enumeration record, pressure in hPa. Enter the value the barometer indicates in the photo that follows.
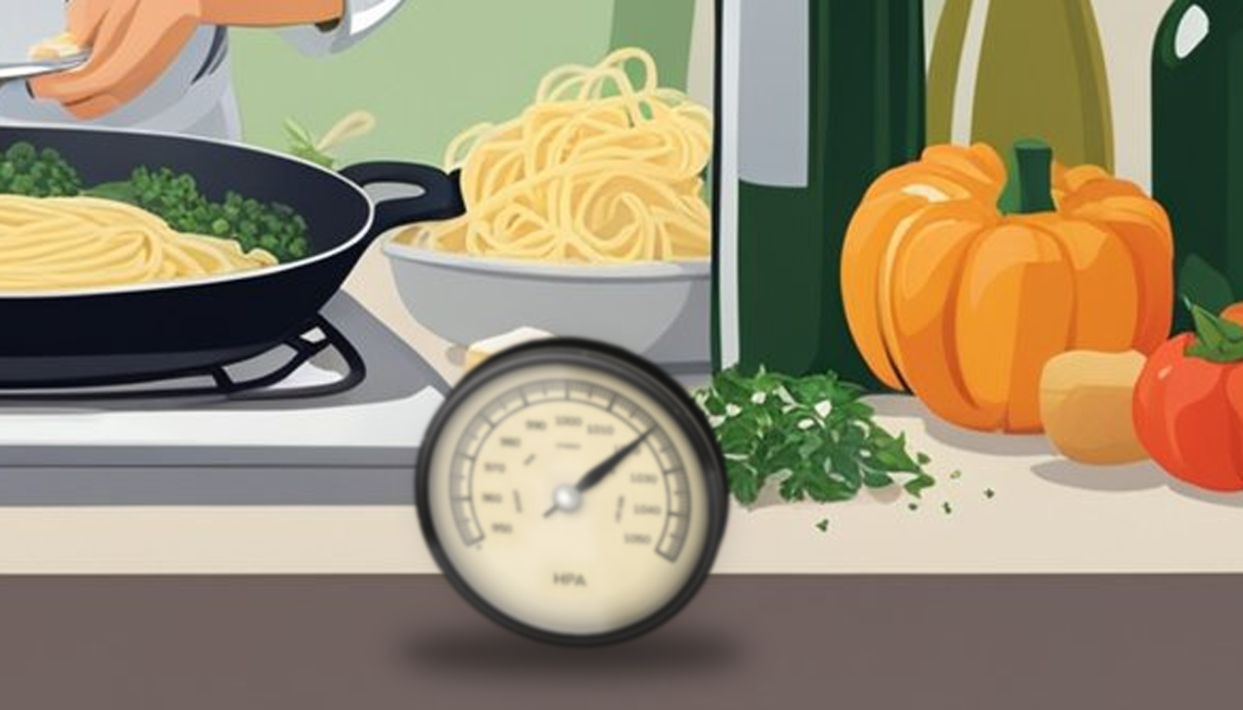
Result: 1020 hPa
